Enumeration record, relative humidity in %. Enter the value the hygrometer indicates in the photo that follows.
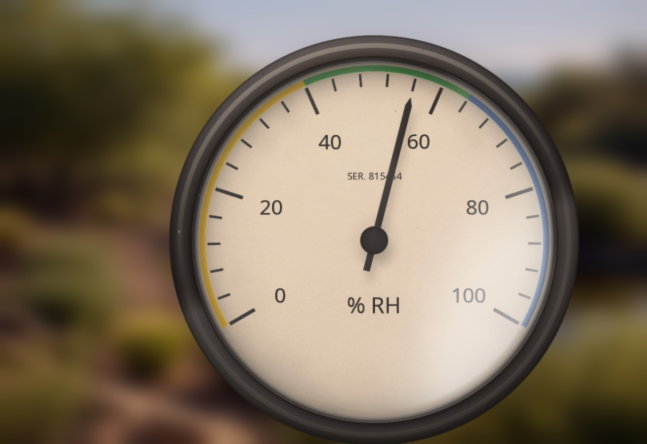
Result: 56 %
